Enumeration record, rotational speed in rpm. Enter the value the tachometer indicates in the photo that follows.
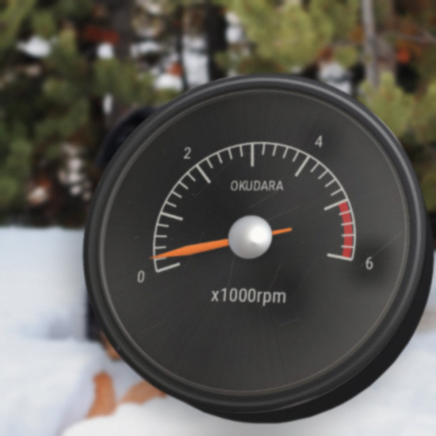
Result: 200 rpm
